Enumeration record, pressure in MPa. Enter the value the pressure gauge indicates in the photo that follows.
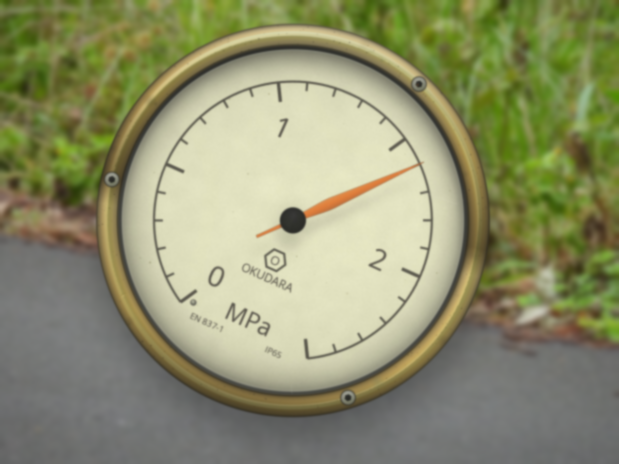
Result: 1.6 MPa
